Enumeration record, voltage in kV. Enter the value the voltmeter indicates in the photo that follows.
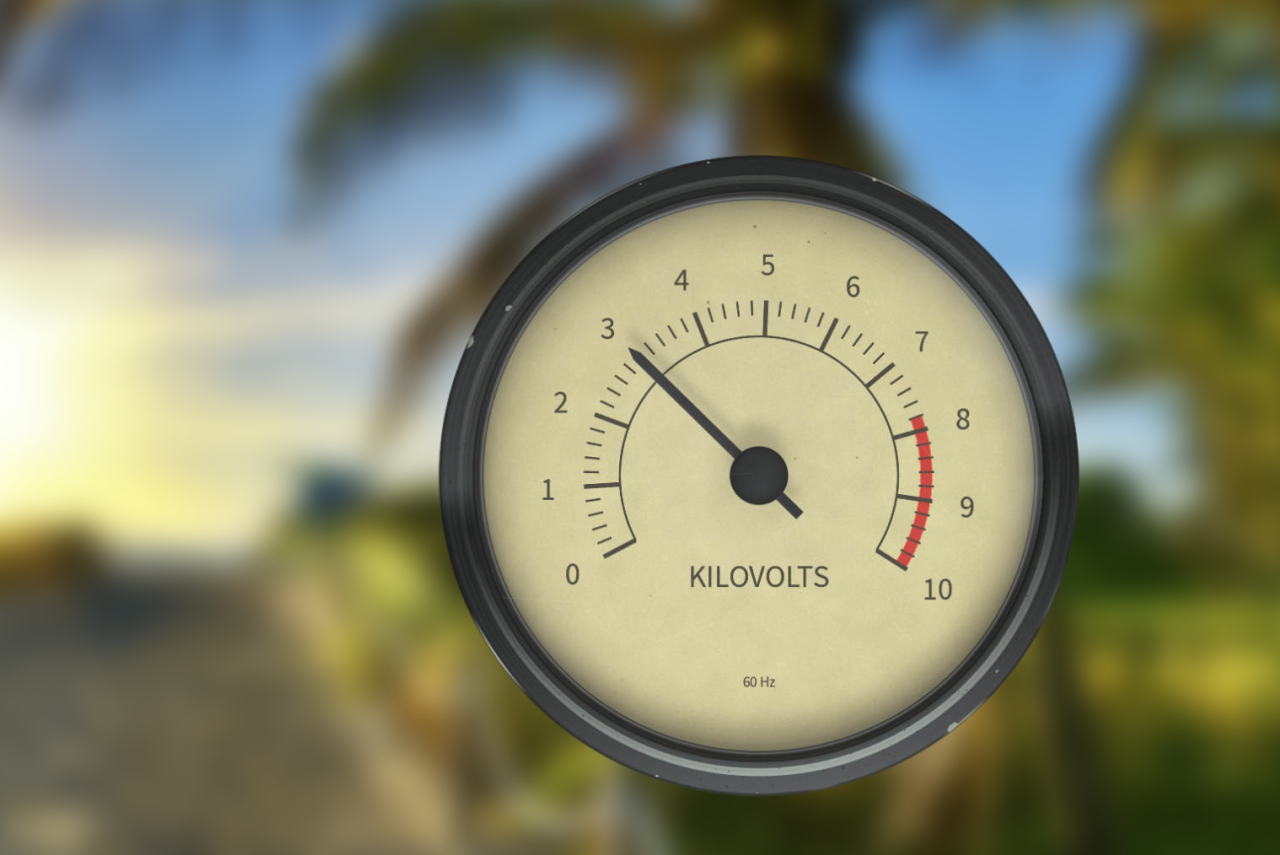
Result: 3 kV
